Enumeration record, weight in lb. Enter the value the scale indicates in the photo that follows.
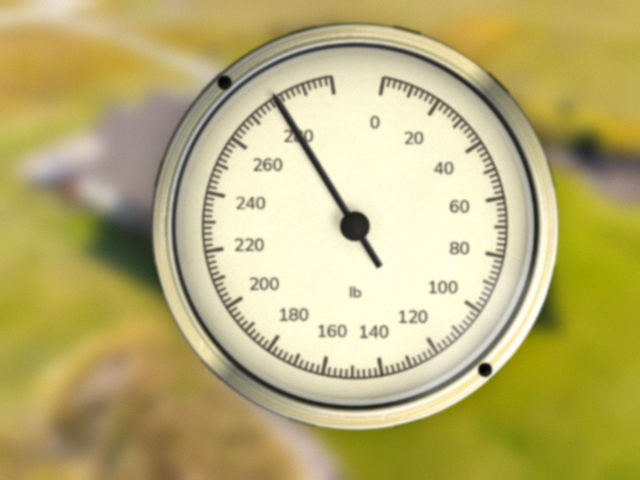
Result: 280 lb
